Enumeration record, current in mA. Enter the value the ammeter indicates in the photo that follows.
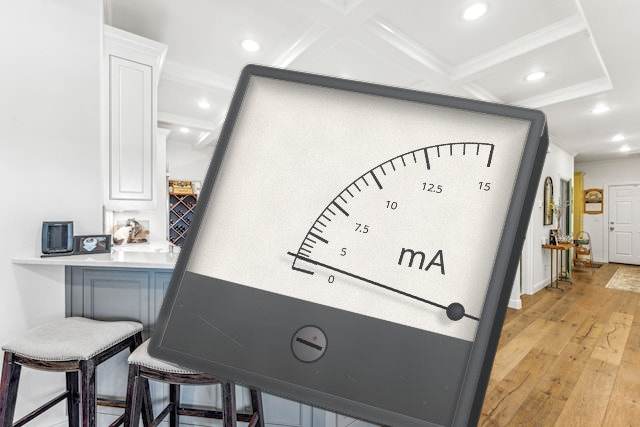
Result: 2.5 mA
